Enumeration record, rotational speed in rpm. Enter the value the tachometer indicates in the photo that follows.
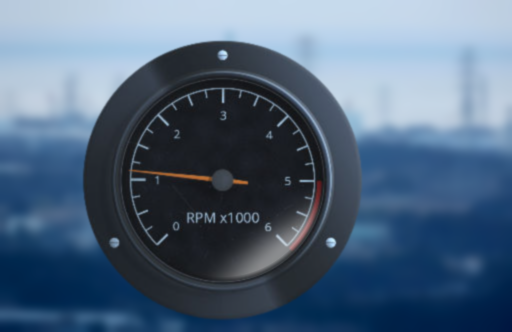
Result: 1125 rpm
